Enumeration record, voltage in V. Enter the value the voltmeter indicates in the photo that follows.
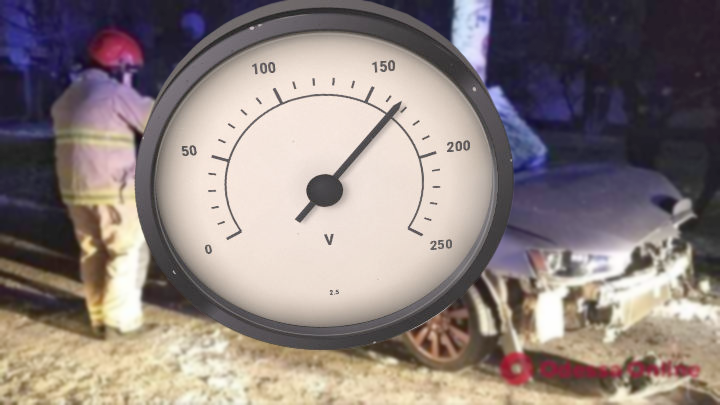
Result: 165 V
